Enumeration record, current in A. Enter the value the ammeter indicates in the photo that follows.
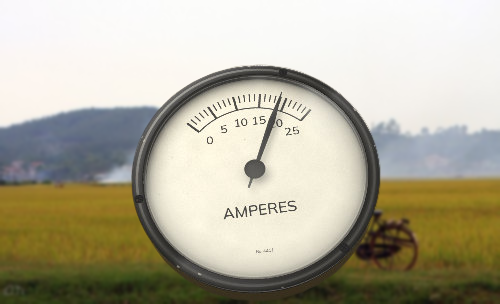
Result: 19 A
